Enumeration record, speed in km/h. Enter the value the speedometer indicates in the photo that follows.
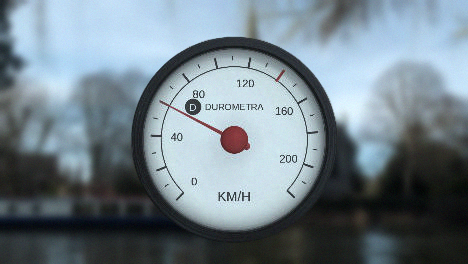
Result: 60 km/h
